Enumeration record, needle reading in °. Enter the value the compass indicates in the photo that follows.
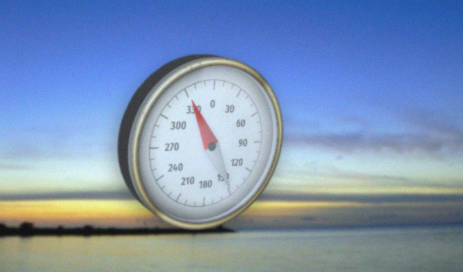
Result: 330 °
